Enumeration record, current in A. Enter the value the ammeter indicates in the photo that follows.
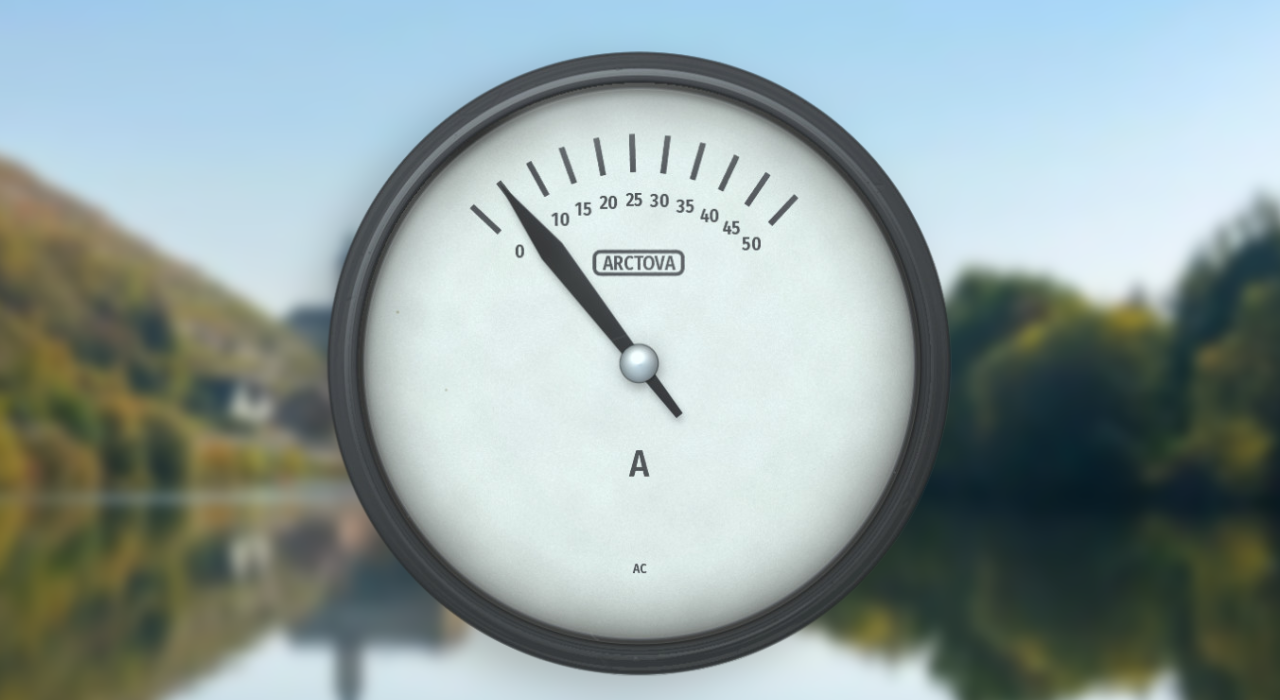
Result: 5 A
